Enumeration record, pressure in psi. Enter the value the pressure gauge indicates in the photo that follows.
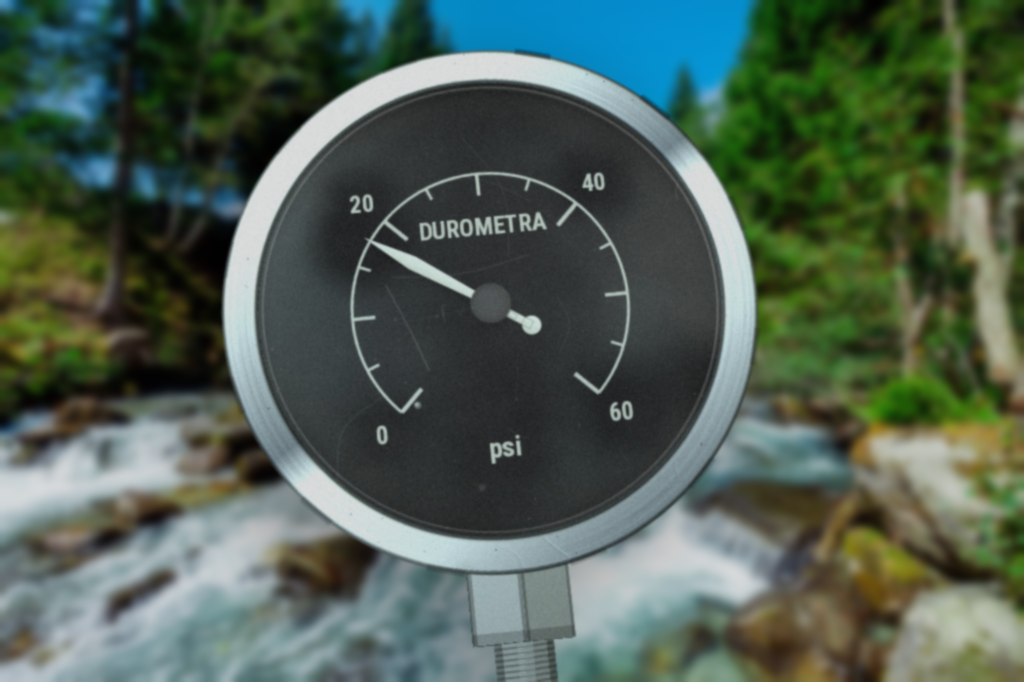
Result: 17.5 psi
